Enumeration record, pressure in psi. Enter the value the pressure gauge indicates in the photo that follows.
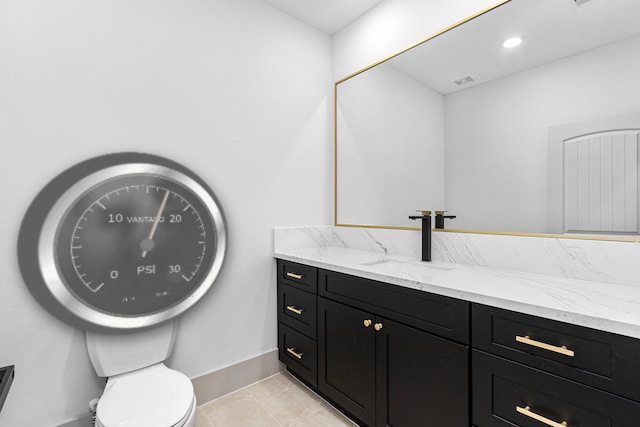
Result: 17 psi
